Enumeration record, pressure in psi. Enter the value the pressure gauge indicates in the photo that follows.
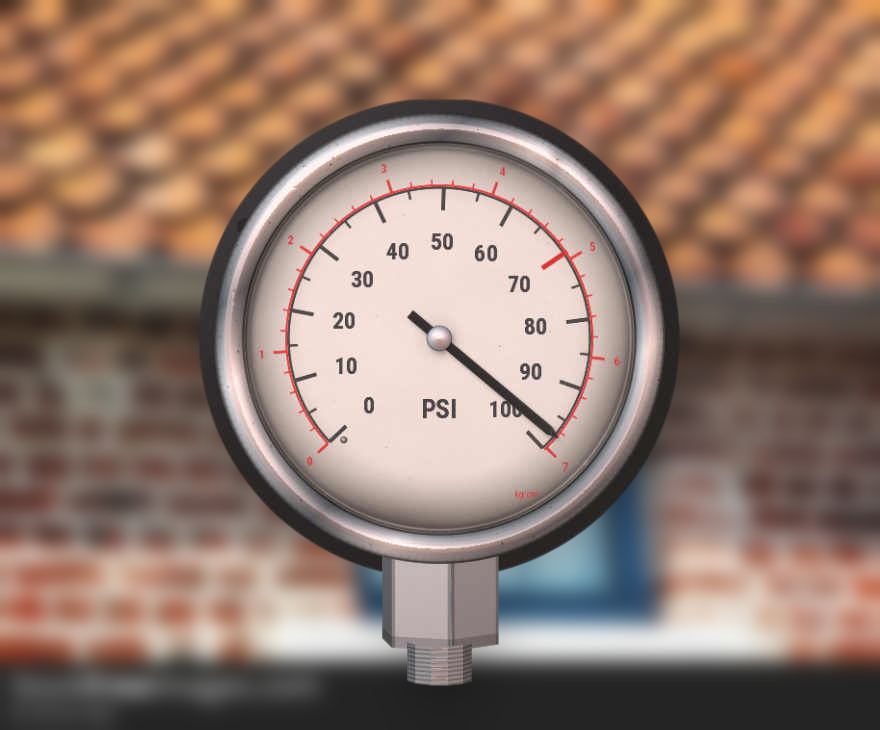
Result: 97.5 psi
